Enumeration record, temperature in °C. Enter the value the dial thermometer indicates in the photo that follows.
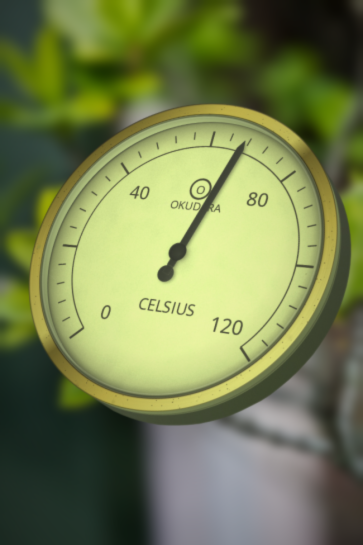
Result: 68 °C
